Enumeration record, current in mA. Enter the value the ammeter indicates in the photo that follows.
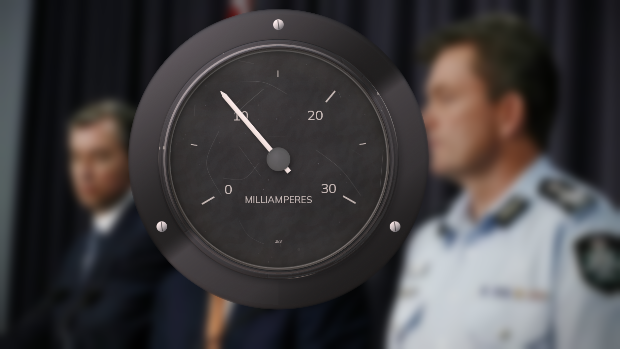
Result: 10 mA
